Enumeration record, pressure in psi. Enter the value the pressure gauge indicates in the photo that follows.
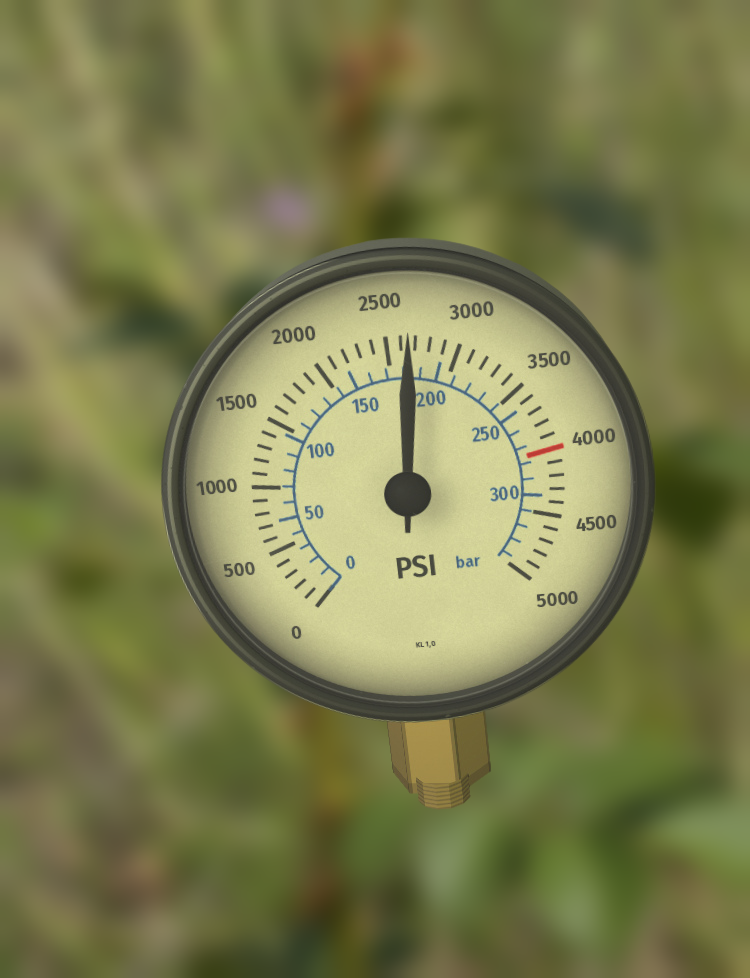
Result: 2650 psi
